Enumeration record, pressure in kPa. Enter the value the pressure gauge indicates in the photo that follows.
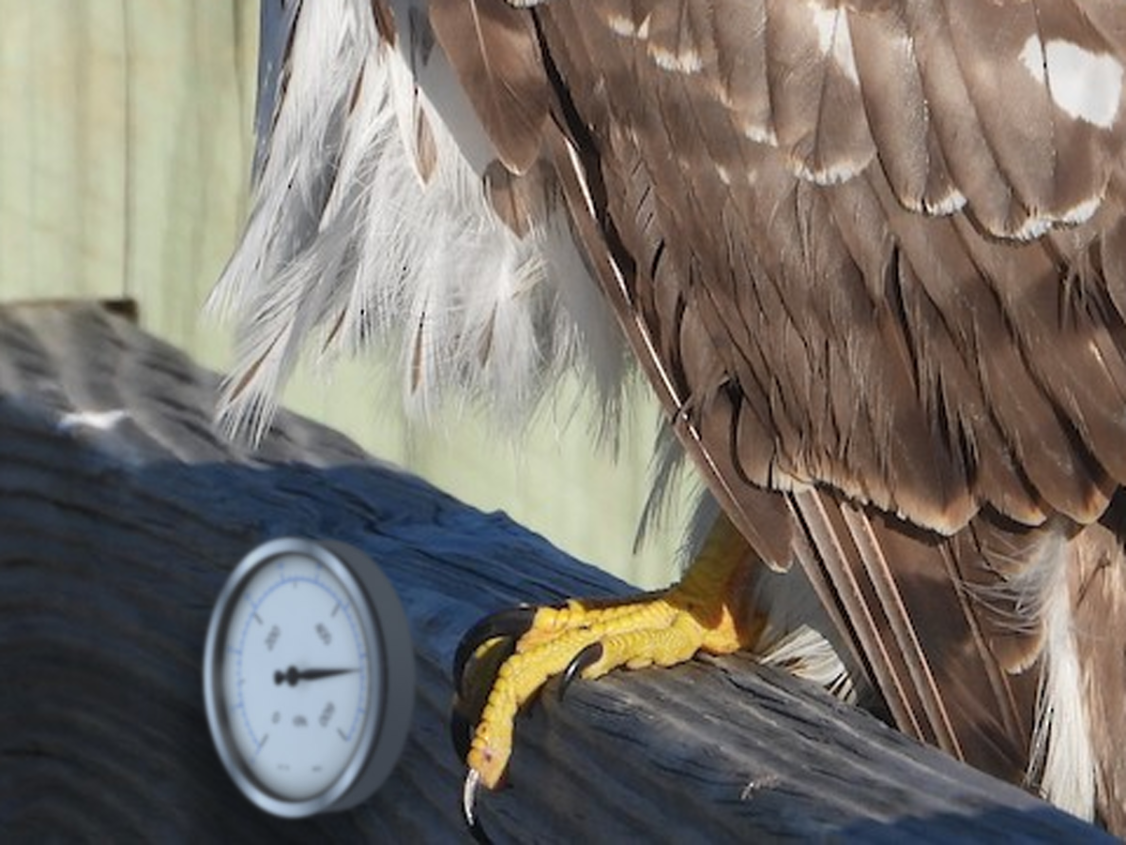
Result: 500 kPa
